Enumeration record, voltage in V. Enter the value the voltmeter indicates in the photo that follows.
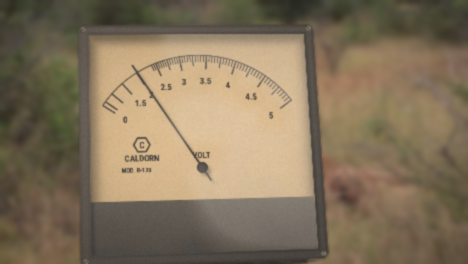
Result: 2 V
